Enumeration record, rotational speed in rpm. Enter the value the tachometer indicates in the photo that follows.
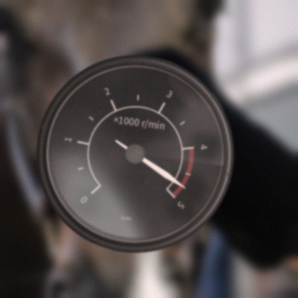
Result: 4750 rpm
